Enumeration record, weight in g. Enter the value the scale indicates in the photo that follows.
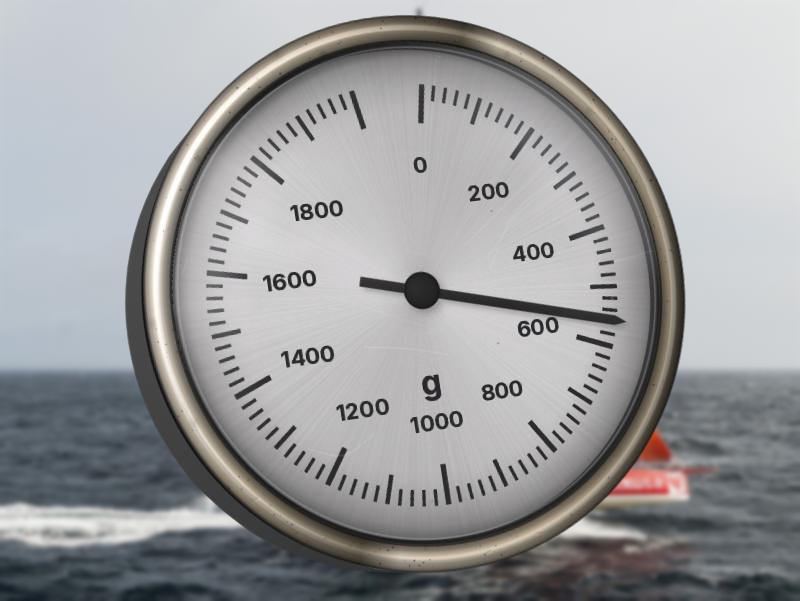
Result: 560 g
